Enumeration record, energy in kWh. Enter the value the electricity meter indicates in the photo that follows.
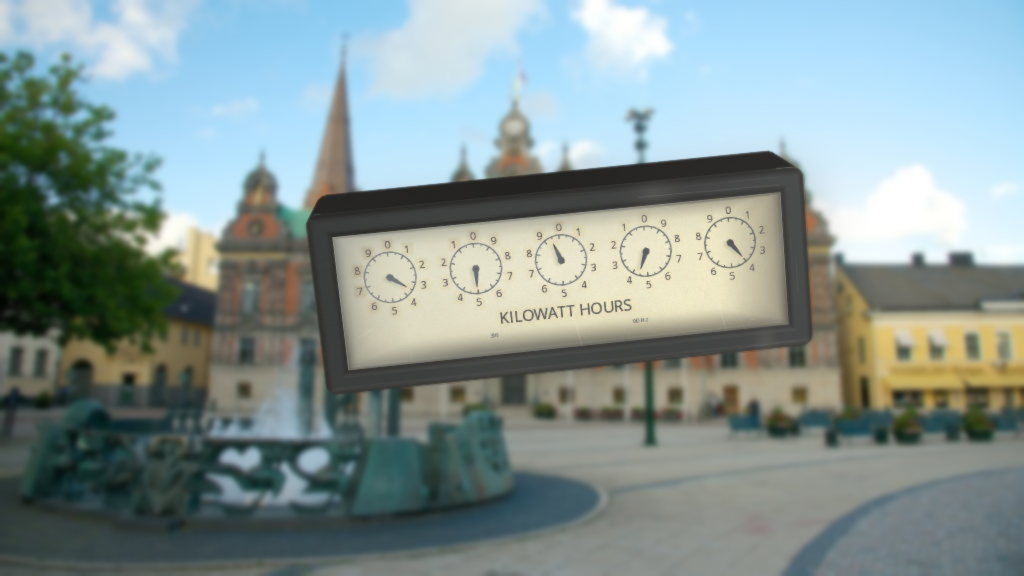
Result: 34944 kWh
